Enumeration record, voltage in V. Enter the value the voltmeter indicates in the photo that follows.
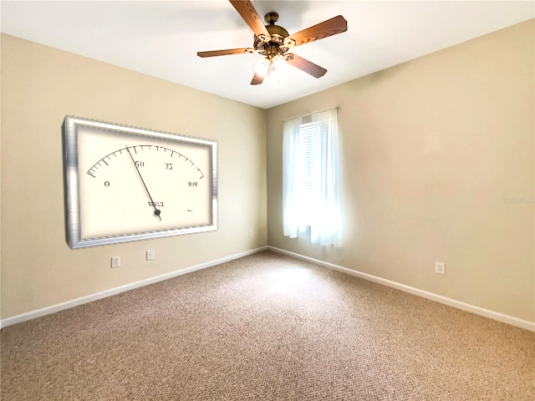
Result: 45 V
